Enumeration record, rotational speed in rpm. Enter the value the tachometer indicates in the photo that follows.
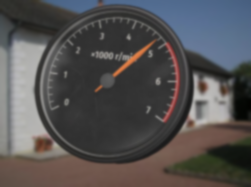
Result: 4800 rpm
